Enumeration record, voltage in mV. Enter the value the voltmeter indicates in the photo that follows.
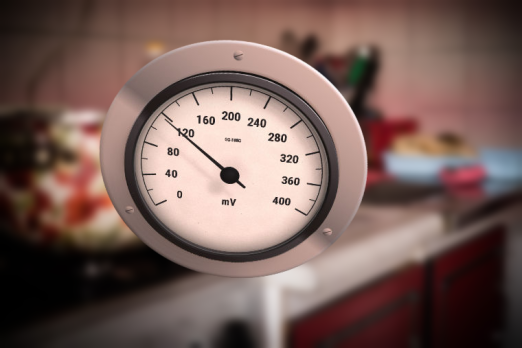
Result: 120 mV
